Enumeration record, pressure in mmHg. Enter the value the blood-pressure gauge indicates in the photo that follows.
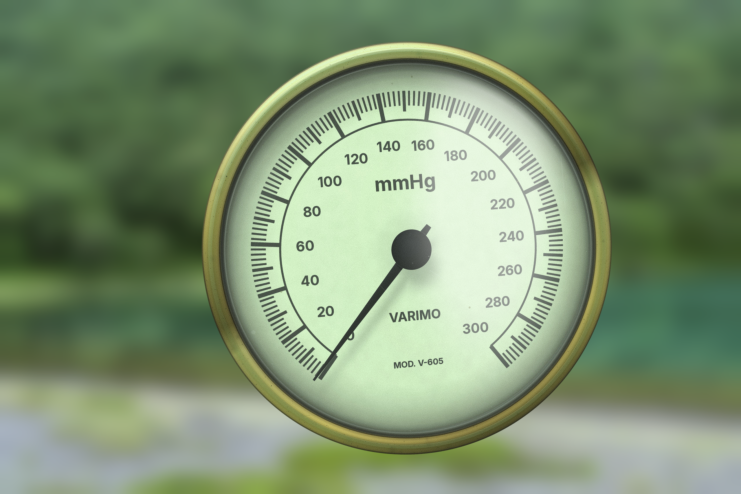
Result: 2 mmHg
